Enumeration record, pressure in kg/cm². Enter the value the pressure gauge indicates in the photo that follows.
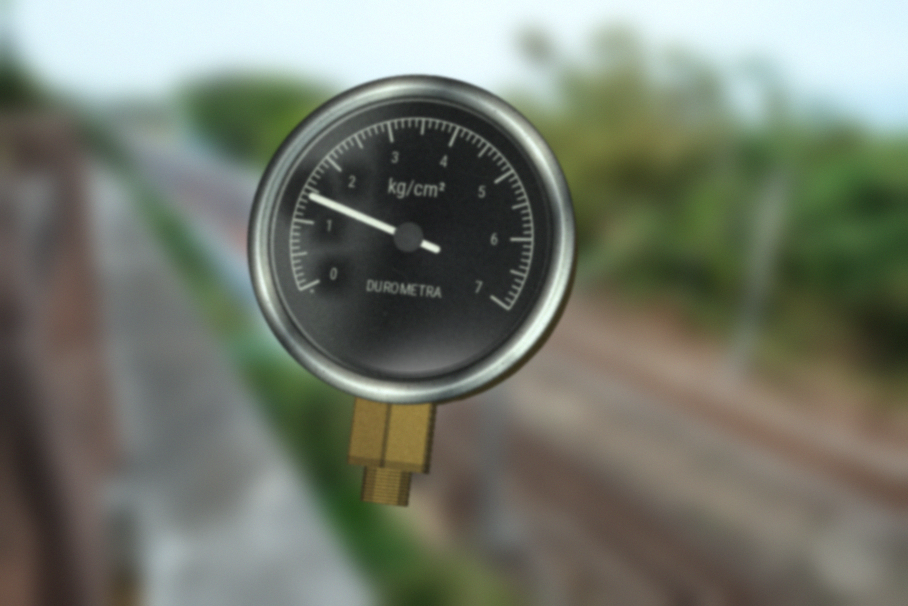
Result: 1.4 kg/cm²
